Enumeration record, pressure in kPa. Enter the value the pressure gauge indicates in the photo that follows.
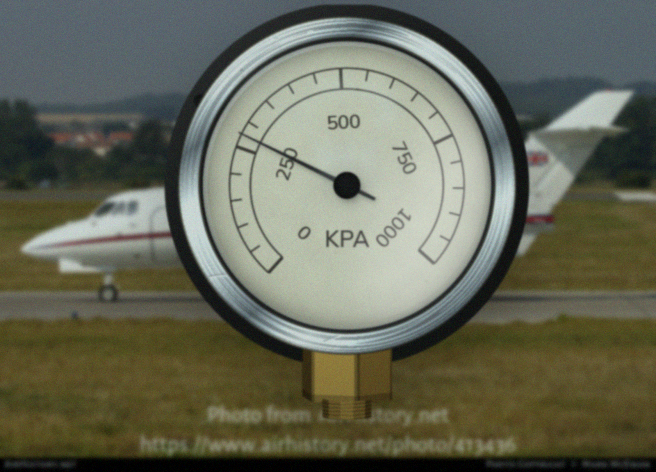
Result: 275 kPa
